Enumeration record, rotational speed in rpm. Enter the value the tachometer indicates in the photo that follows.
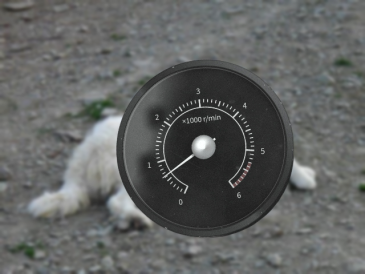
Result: 600 rpm
